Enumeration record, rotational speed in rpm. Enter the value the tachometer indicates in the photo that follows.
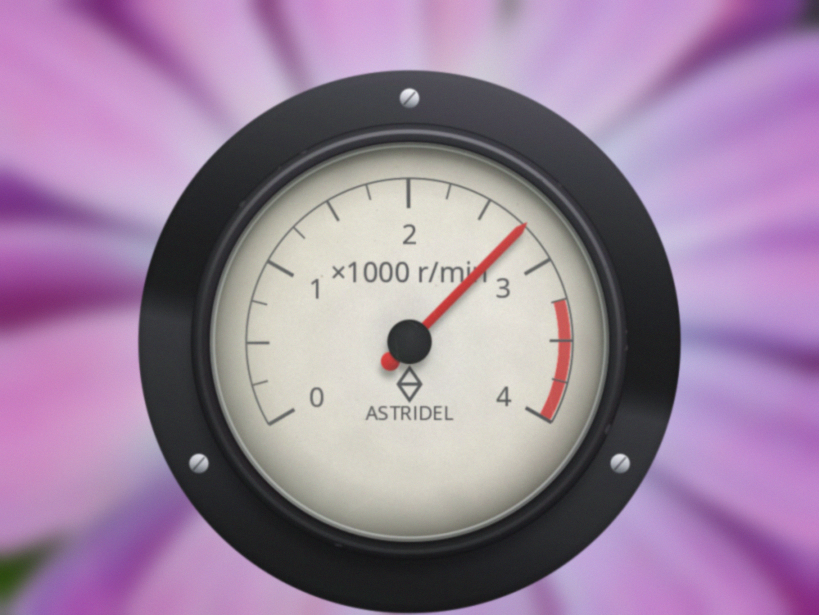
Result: 2750 rpm
